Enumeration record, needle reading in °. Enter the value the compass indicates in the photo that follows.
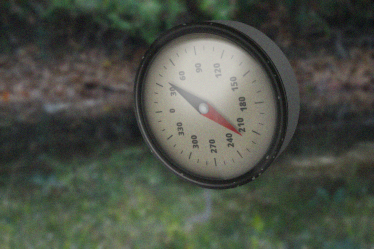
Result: 220 °
